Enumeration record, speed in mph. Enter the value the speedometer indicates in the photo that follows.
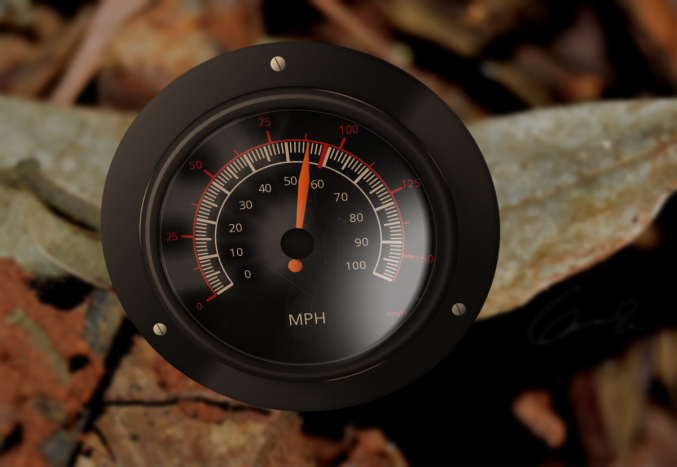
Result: 55 mph
